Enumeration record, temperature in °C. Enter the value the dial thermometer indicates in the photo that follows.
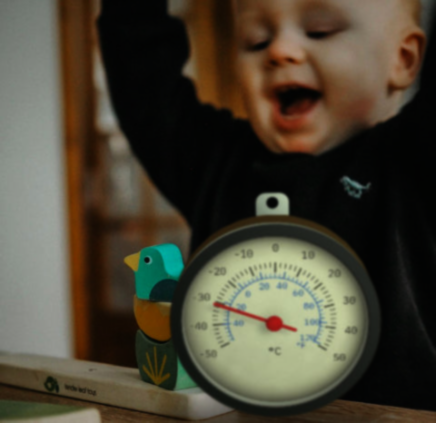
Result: -30 °C
